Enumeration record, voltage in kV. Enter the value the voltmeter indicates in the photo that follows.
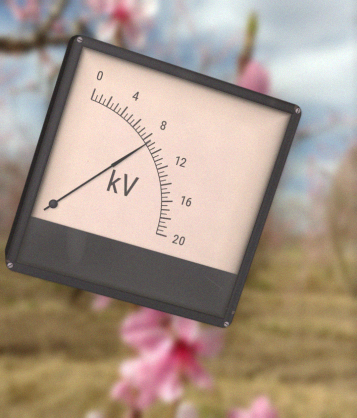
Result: 8.5 kV
